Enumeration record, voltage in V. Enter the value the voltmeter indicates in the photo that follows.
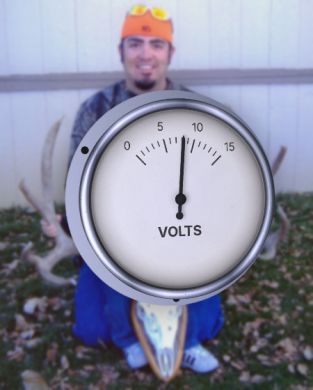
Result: 8 V
